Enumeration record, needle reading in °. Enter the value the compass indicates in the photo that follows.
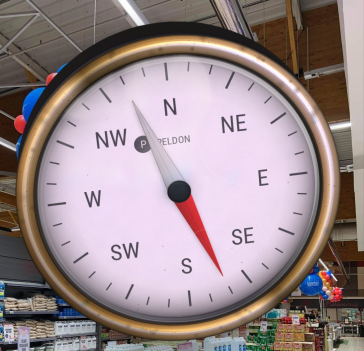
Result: 160 °
